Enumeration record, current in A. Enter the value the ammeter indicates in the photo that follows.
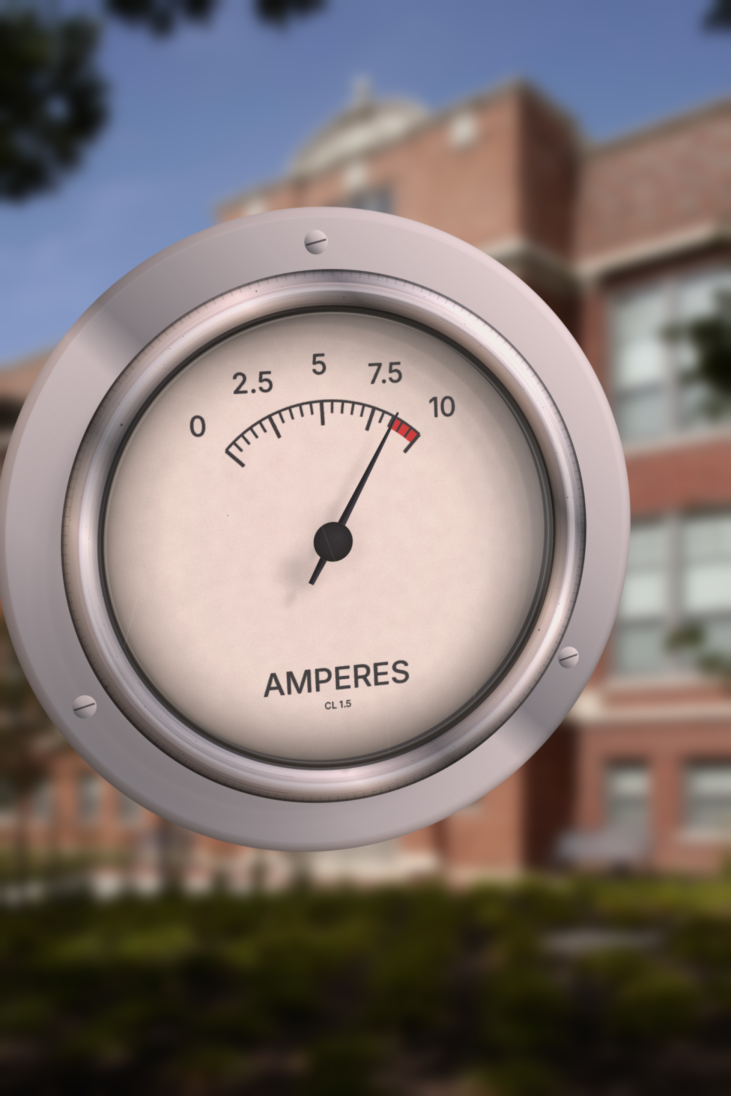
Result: 8.5 A
